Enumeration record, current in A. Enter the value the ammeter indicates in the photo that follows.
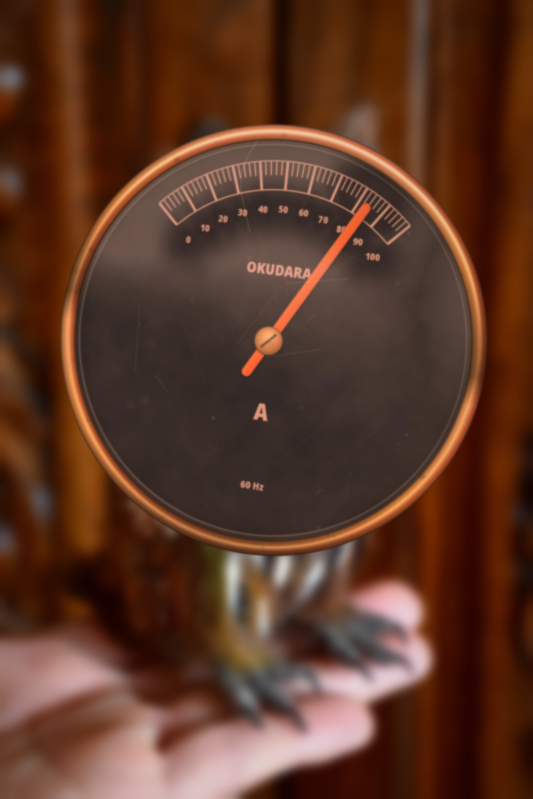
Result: 84 A
